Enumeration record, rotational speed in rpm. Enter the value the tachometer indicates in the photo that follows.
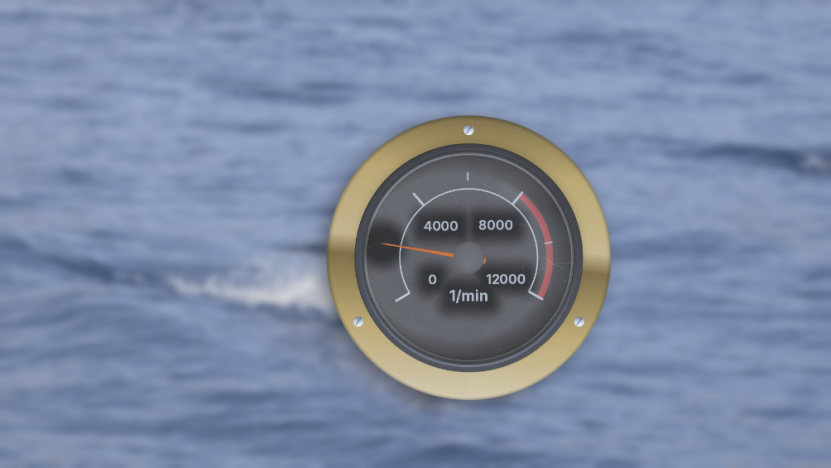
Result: 2000 rpm
